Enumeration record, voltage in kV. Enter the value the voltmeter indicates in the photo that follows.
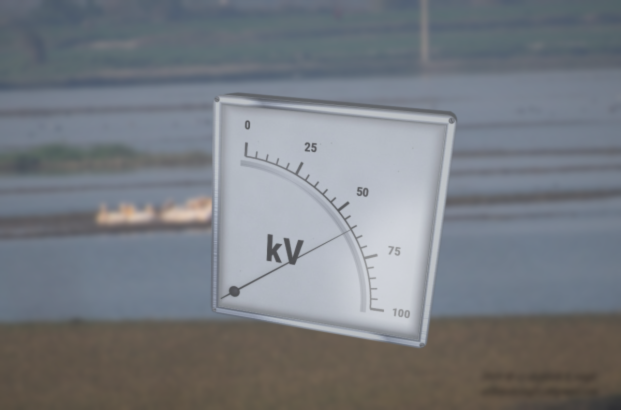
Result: 60 kV
